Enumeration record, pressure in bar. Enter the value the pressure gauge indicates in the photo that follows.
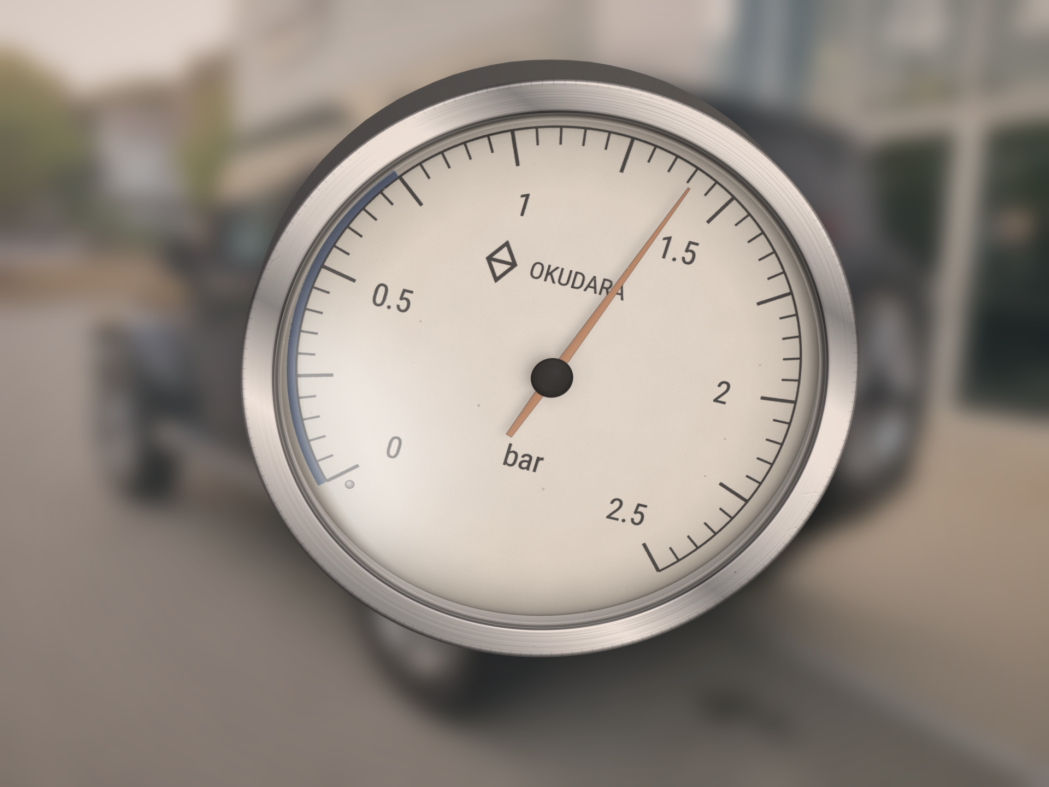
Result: 1.4 bar
